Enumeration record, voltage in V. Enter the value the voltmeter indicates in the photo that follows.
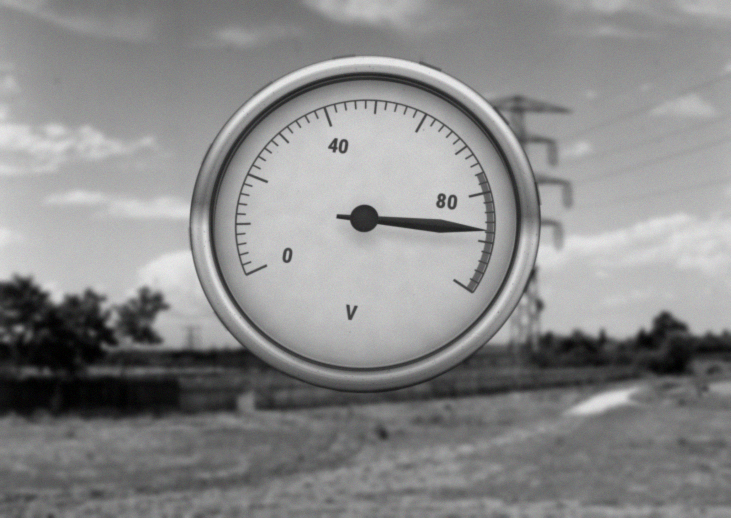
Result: 88 V
